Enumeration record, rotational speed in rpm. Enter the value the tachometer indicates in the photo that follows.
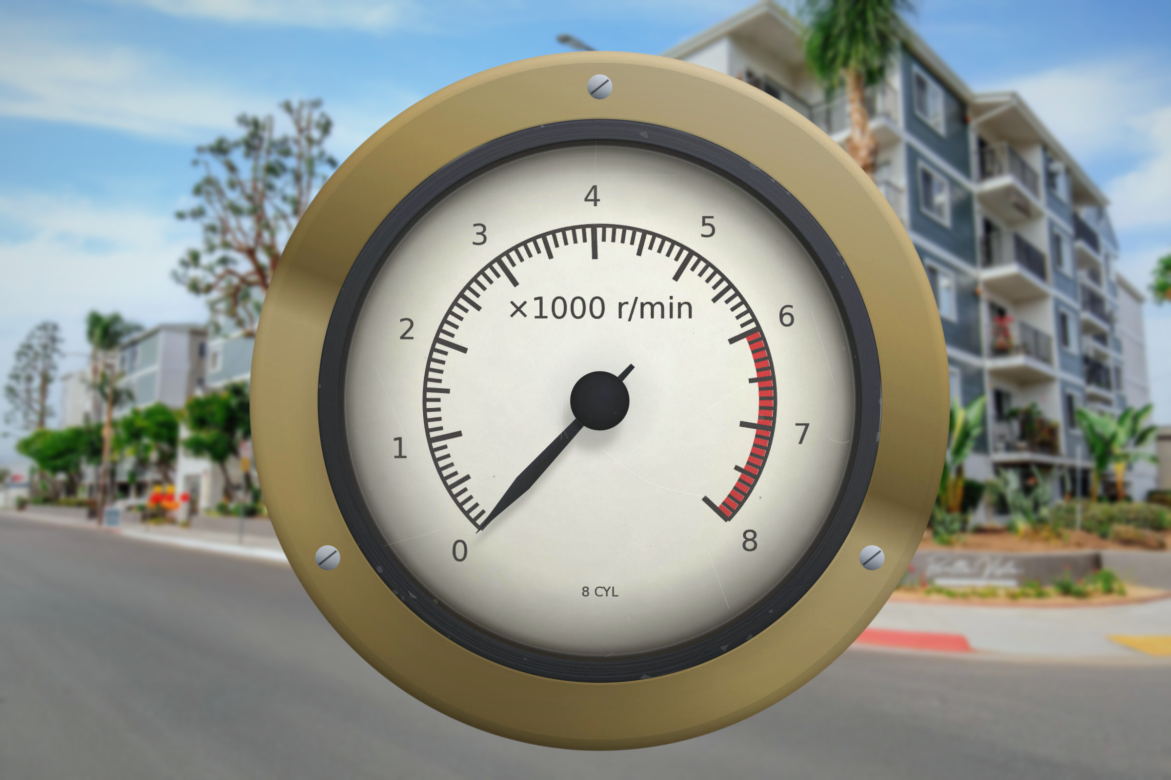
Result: 0 rpm
